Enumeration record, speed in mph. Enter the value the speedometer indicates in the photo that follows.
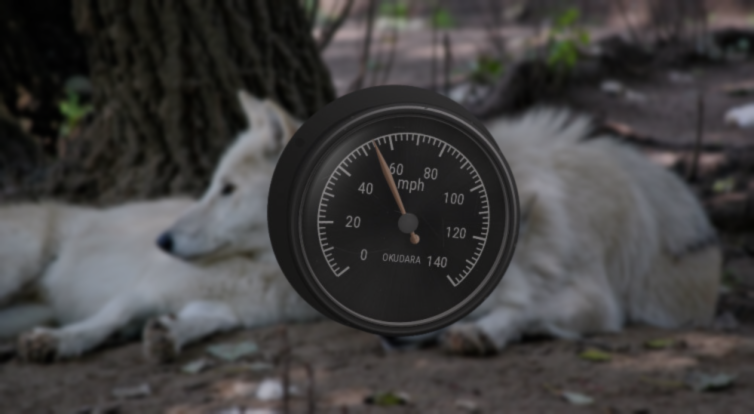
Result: 54 mph
